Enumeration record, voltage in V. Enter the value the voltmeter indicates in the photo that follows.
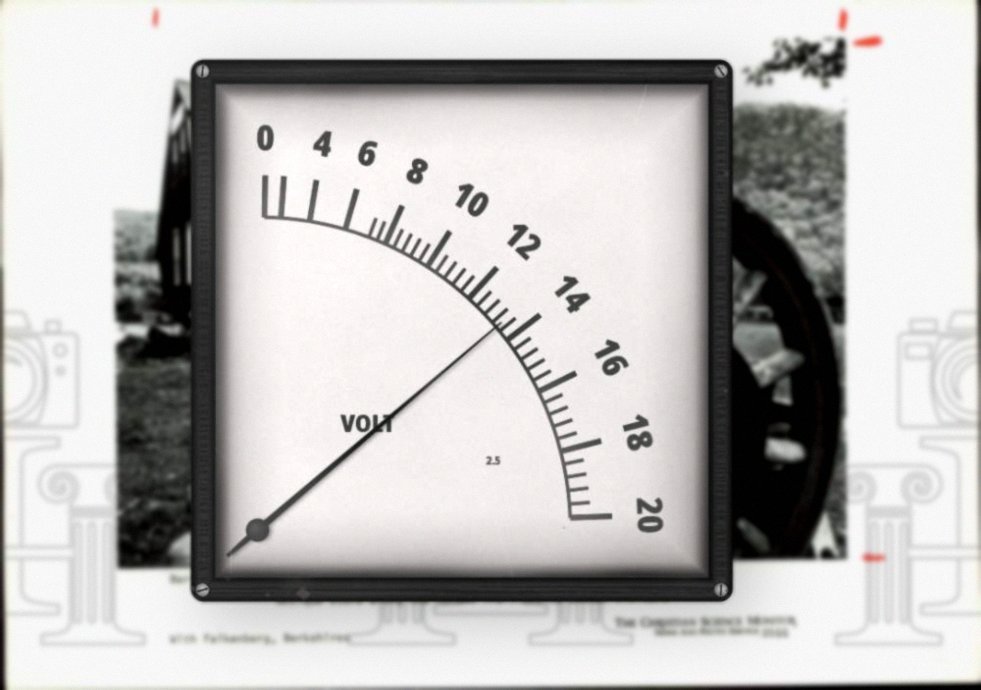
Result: 13.4 V
